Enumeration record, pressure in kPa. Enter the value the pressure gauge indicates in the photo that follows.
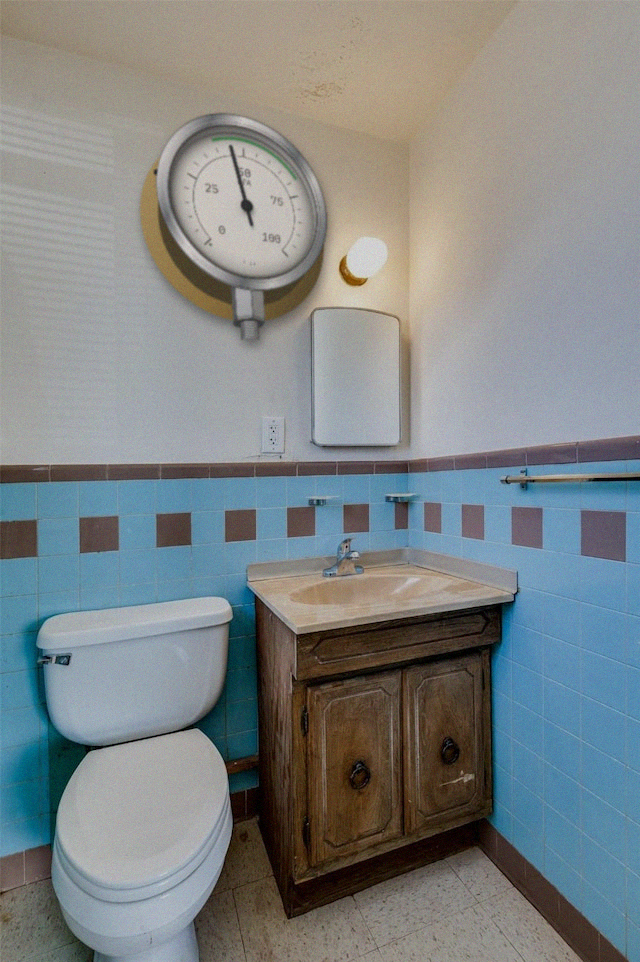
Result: 45 kPa
